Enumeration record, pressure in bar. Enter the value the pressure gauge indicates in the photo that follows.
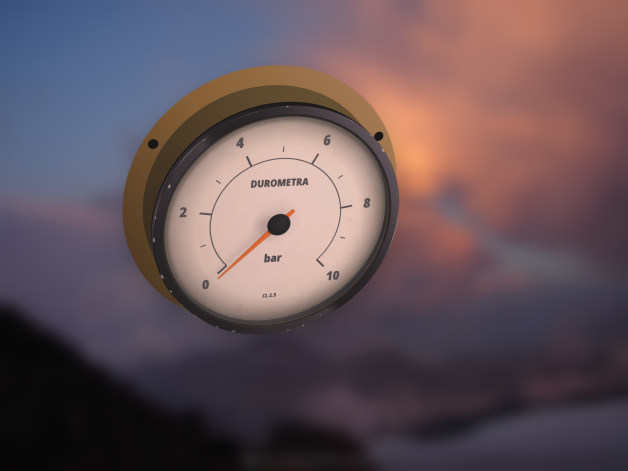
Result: 0 bar
